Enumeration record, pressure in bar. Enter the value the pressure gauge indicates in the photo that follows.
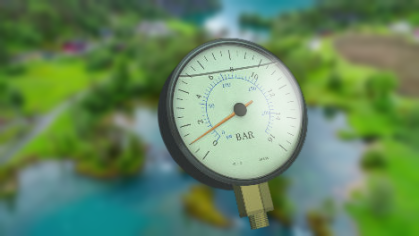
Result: 1 bar
